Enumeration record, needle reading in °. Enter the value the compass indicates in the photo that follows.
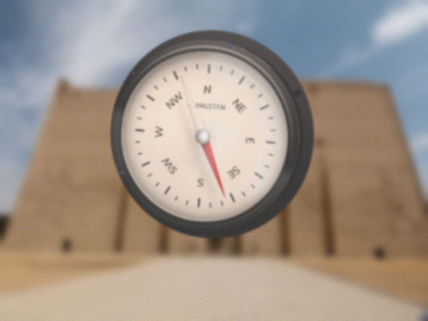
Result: 155 °
